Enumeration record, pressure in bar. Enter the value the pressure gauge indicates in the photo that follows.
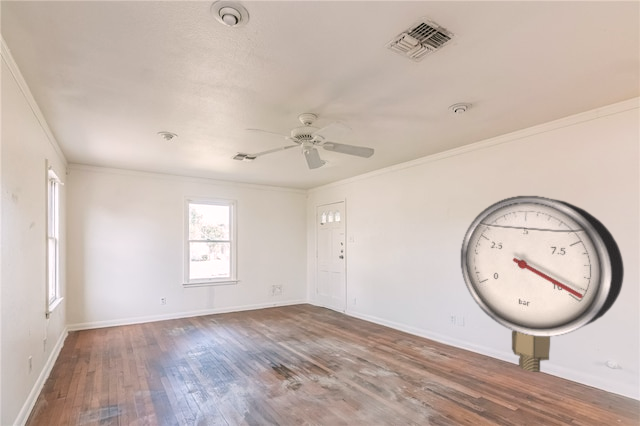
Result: 9.75 bar
